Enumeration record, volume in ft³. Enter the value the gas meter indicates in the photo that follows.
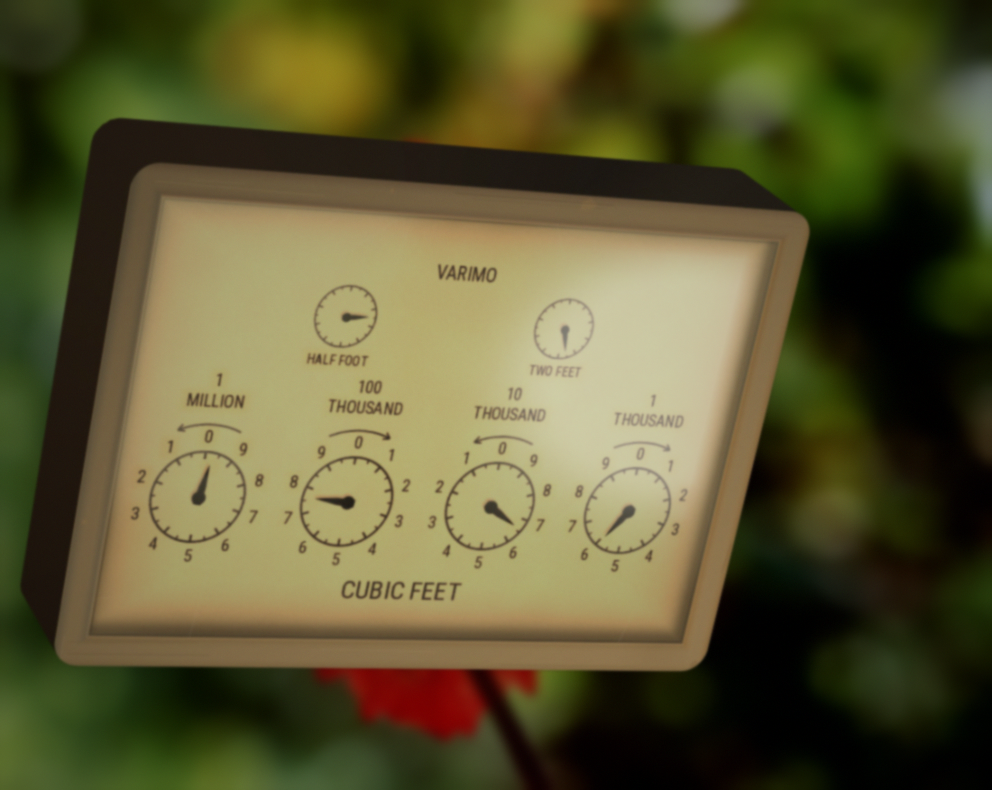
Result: 976600 ft³
